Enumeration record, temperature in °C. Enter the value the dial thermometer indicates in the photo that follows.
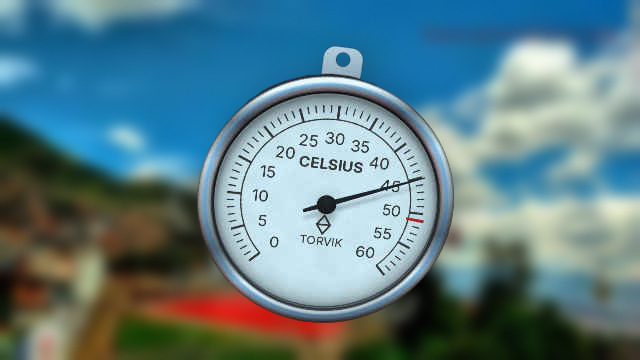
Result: 45 °C
